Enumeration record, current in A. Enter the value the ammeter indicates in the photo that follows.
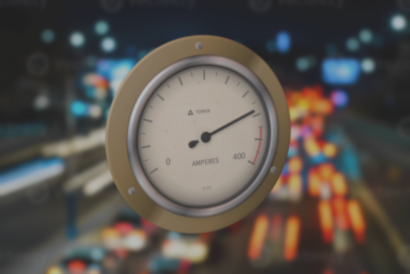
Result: 310 A
